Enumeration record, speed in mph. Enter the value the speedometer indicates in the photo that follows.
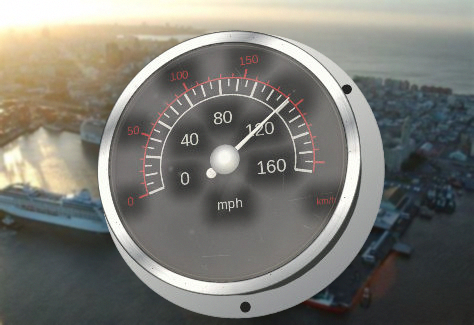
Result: 120 mph
